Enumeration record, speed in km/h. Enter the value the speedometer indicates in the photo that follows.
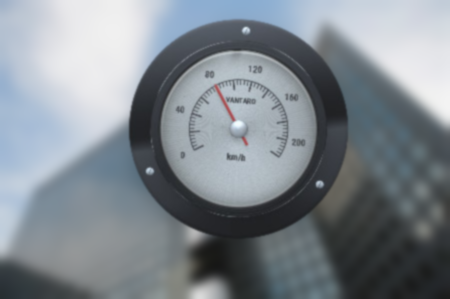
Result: 80 km/h
